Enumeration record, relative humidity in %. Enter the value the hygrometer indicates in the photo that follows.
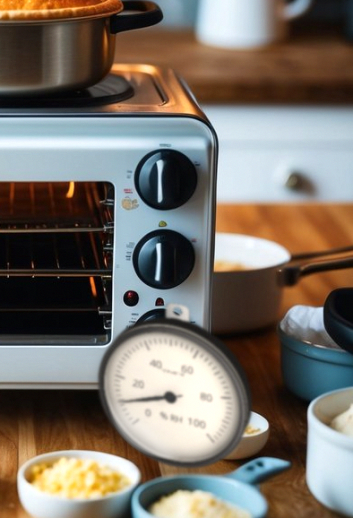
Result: 10 %
